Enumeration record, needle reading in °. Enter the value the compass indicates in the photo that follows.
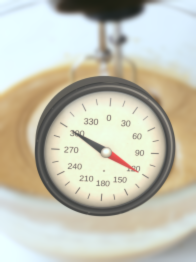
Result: 120 °
